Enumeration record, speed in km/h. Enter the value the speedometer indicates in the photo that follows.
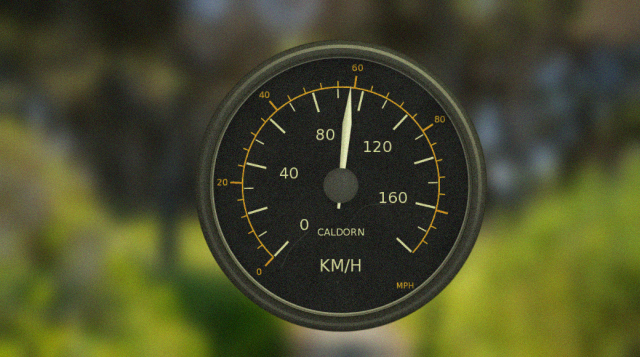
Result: 95 km/h
